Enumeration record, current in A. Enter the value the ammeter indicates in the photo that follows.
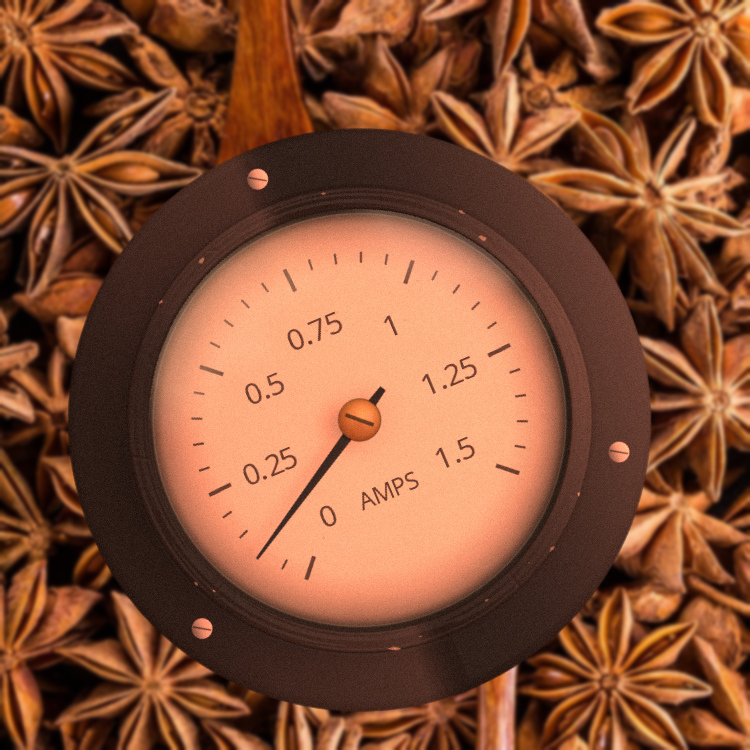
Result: 0.1 A
